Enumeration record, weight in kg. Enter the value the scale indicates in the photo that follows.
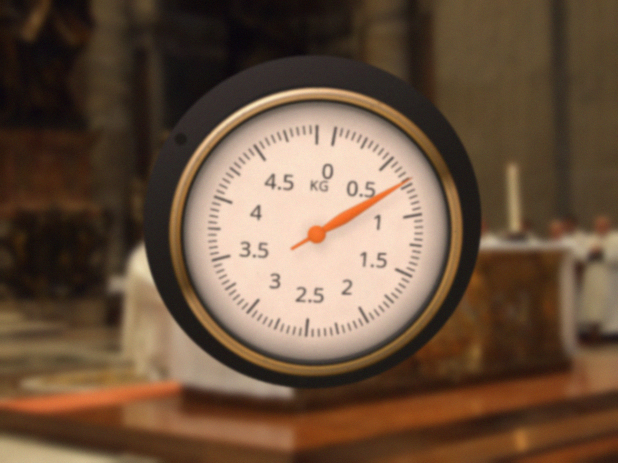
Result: 0.7 kg
